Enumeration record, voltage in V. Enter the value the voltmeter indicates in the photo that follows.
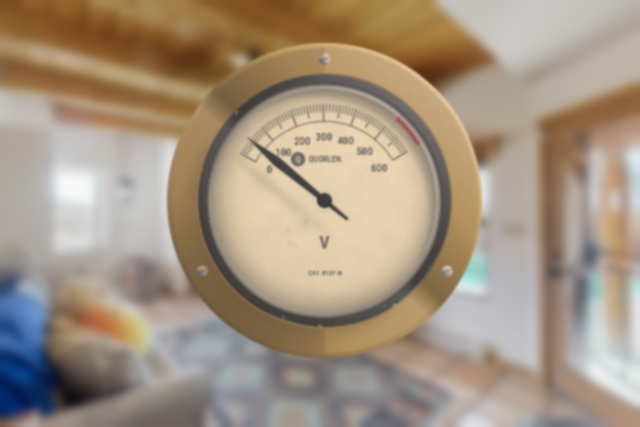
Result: 50 V
